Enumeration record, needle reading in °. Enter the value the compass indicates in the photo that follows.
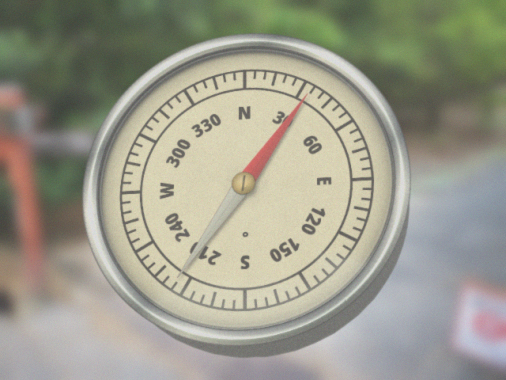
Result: 35 °
